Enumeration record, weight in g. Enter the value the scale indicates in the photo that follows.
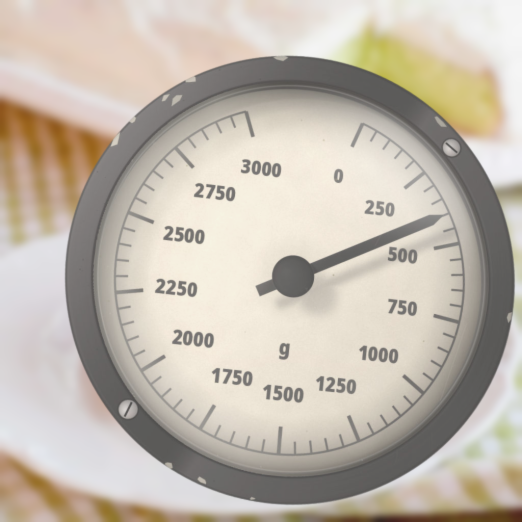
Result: 400 g
